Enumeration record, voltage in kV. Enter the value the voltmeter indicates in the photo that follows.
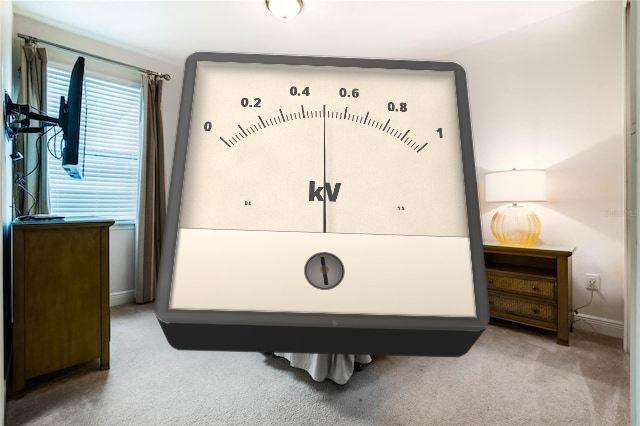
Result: 0.5 kV
